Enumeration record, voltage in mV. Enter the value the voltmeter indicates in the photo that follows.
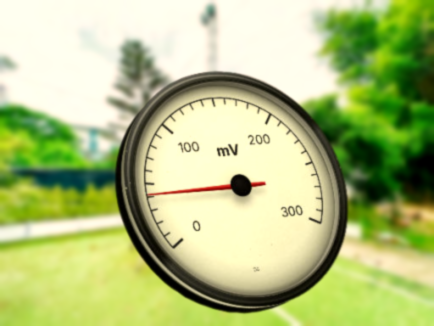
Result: 40 mV
